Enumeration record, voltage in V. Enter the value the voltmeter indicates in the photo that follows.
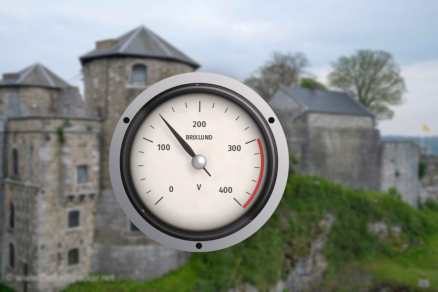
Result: 140 V
